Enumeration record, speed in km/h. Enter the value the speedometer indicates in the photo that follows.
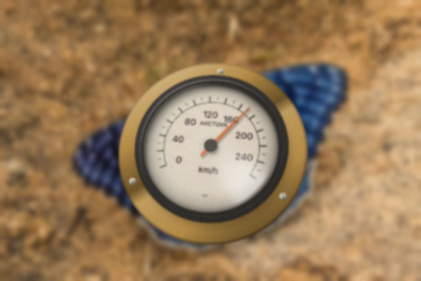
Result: 170 km/h
